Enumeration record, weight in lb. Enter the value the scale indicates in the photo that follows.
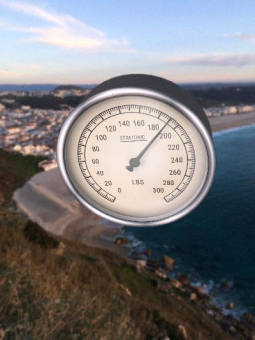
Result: 190 lb
